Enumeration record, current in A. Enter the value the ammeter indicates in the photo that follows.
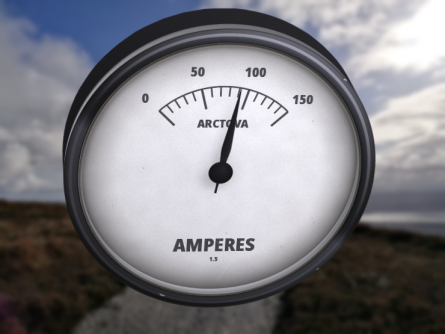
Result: 90 A
